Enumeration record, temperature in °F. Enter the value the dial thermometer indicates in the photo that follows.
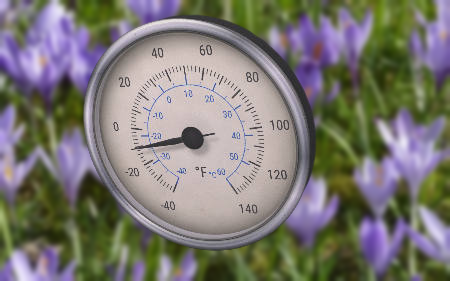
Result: -10 °F
